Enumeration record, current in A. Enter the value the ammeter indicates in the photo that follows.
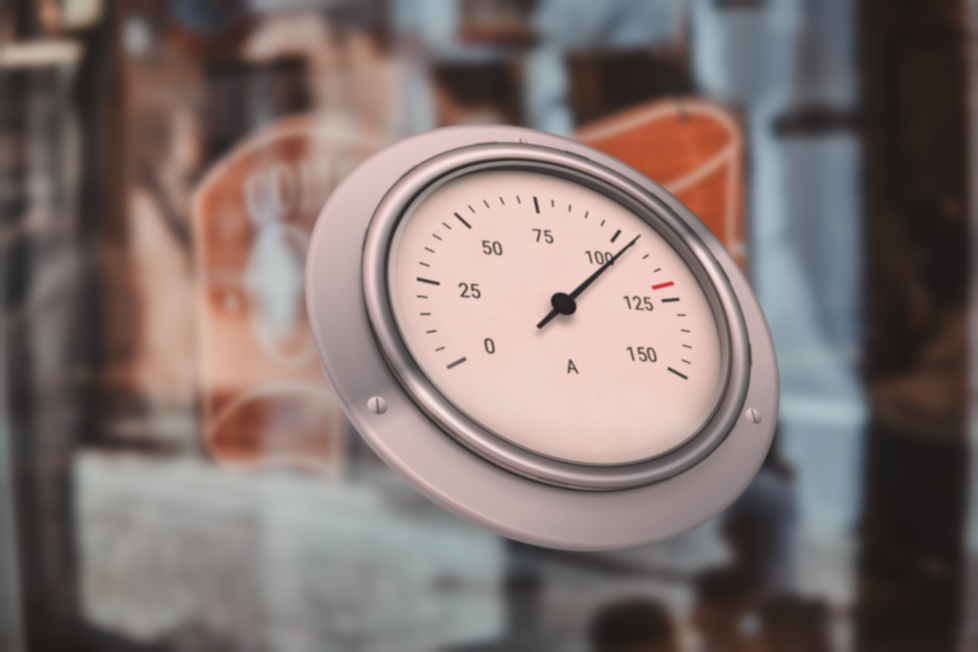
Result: 105 A
